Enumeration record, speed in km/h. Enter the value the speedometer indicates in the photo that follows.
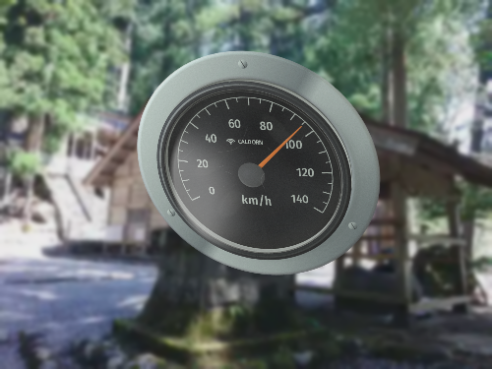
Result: 95 km/h
